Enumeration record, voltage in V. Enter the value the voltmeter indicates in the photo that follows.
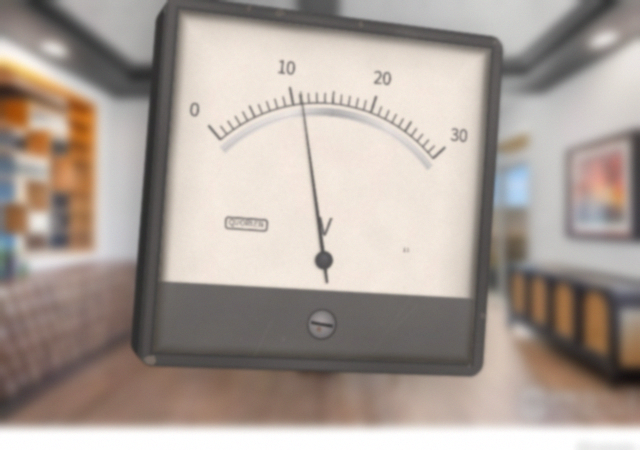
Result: 11 V
